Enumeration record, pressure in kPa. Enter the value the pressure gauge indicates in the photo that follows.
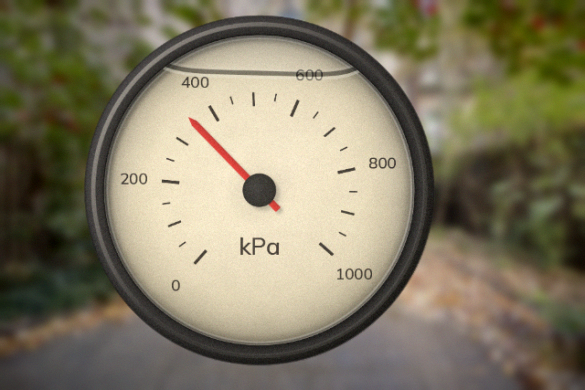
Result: 350 kPa
